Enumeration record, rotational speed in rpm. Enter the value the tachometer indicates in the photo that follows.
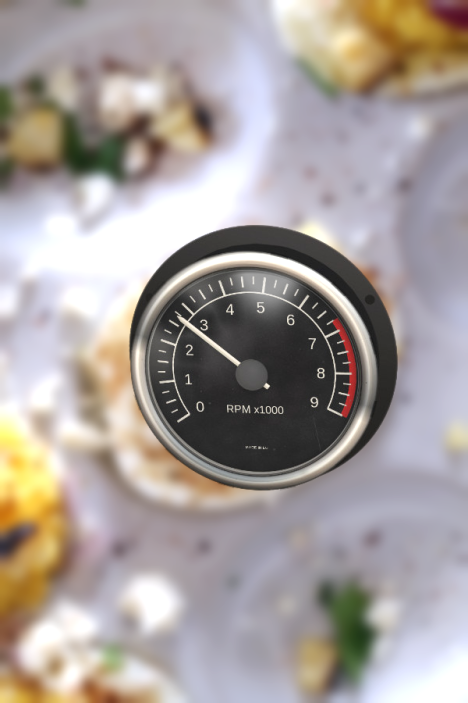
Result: 2750 rpm
